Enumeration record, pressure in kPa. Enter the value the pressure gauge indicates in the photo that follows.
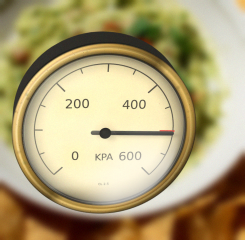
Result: 500 kPa
